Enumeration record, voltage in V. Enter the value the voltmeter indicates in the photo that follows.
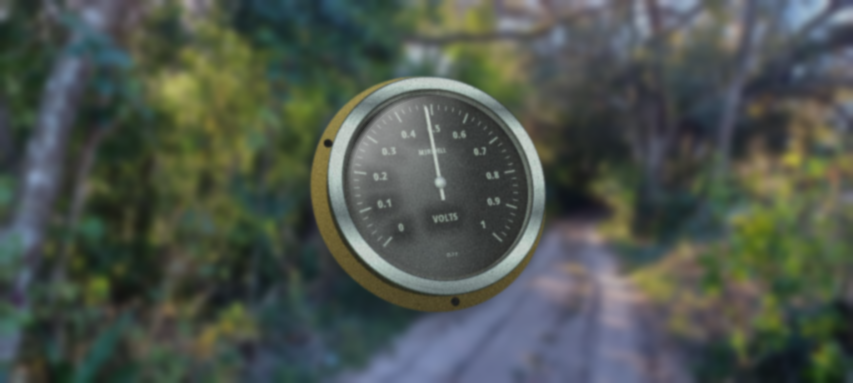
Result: 0.48 V
